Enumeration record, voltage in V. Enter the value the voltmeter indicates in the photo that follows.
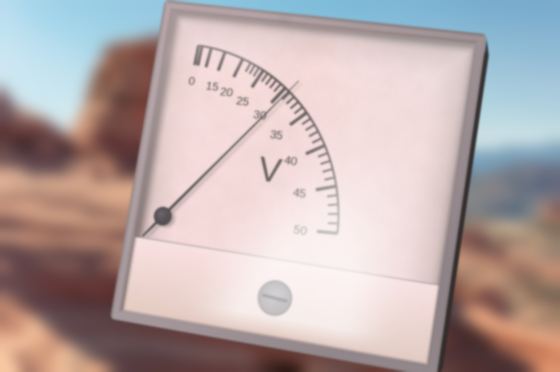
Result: 31 V
